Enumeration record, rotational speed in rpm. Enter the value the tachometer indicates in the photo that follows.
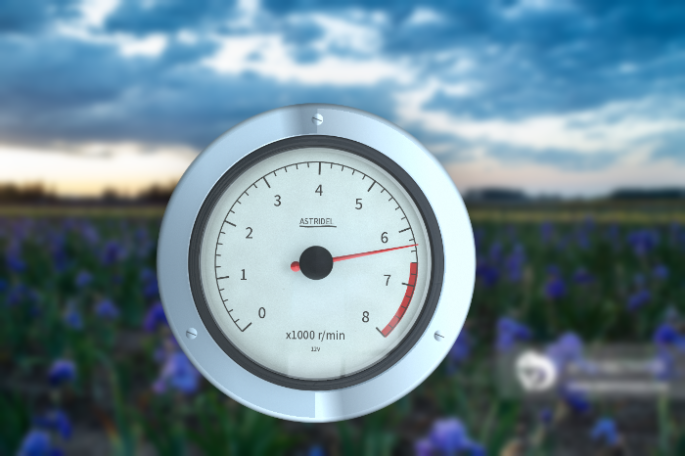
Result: 6300 rpm
